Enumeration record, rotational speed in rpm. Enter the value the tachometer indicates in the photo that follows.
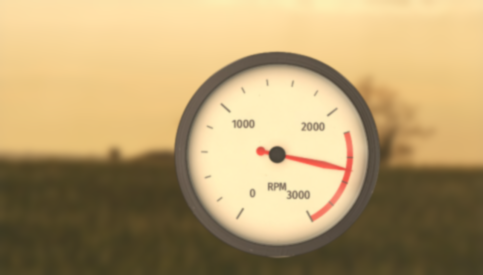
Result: 2500 rpm
